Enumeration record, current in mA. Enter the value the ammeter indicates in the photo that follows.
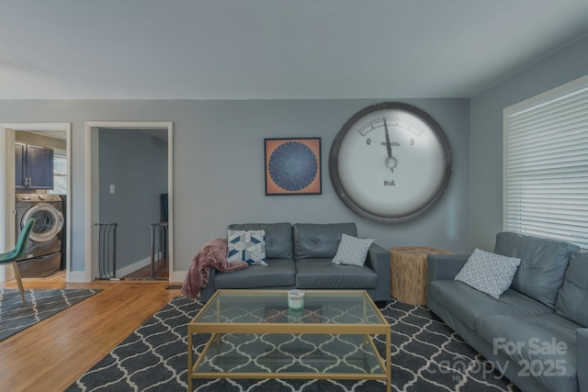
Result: 2 mA
